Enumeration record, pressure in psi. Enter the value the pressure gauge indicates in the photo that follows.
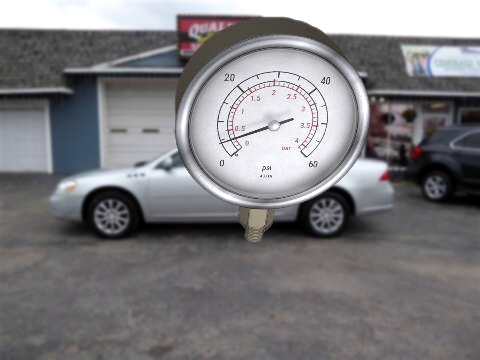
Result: 5 psi
